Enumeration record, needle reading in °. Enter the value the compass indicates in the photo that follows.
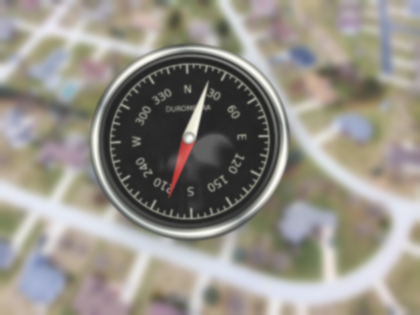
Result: 200 °
